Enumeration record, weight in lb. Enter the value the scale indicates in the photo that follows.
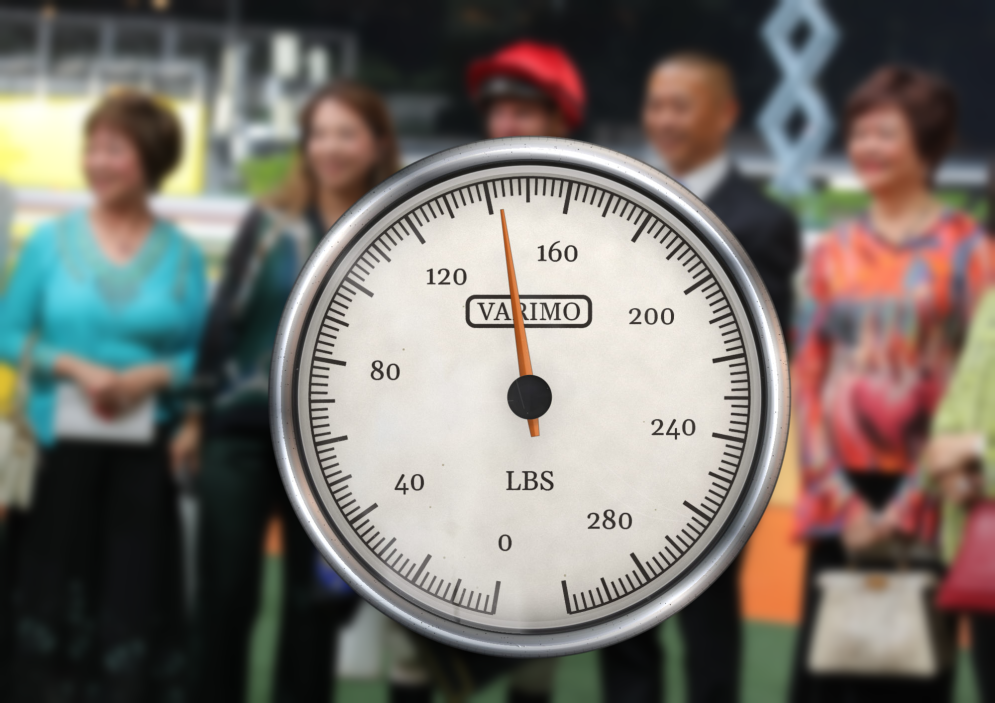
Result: 143 lb
